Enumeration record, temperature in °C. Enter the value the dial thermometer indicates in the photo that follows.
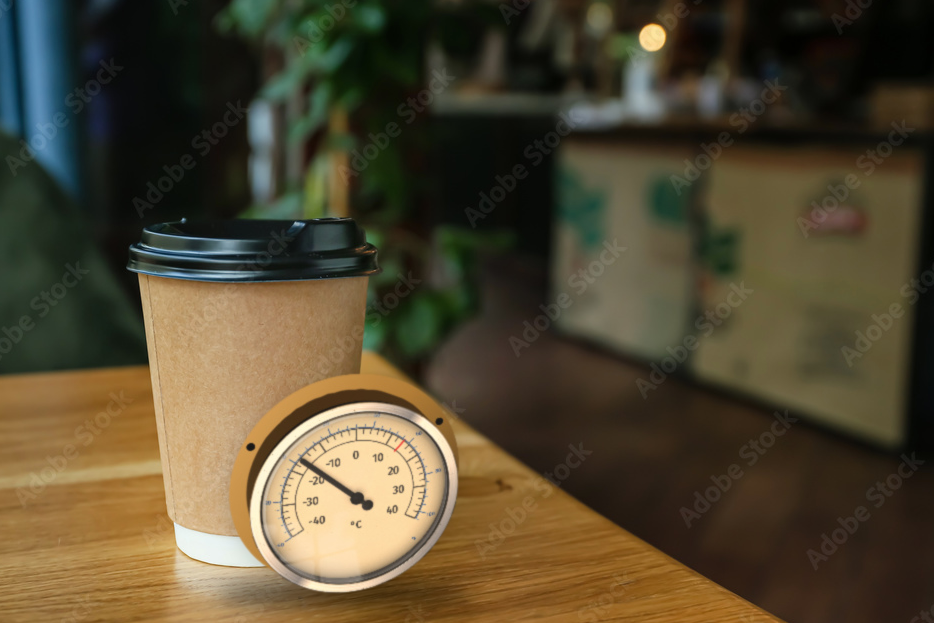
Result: -16 °C
